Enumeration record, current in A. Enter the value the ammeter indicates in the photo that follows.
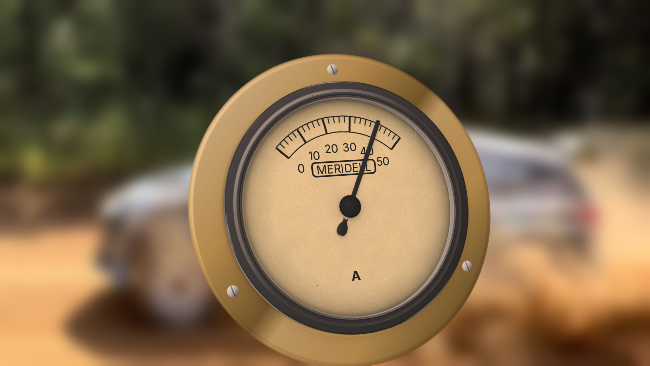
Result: 40 A
